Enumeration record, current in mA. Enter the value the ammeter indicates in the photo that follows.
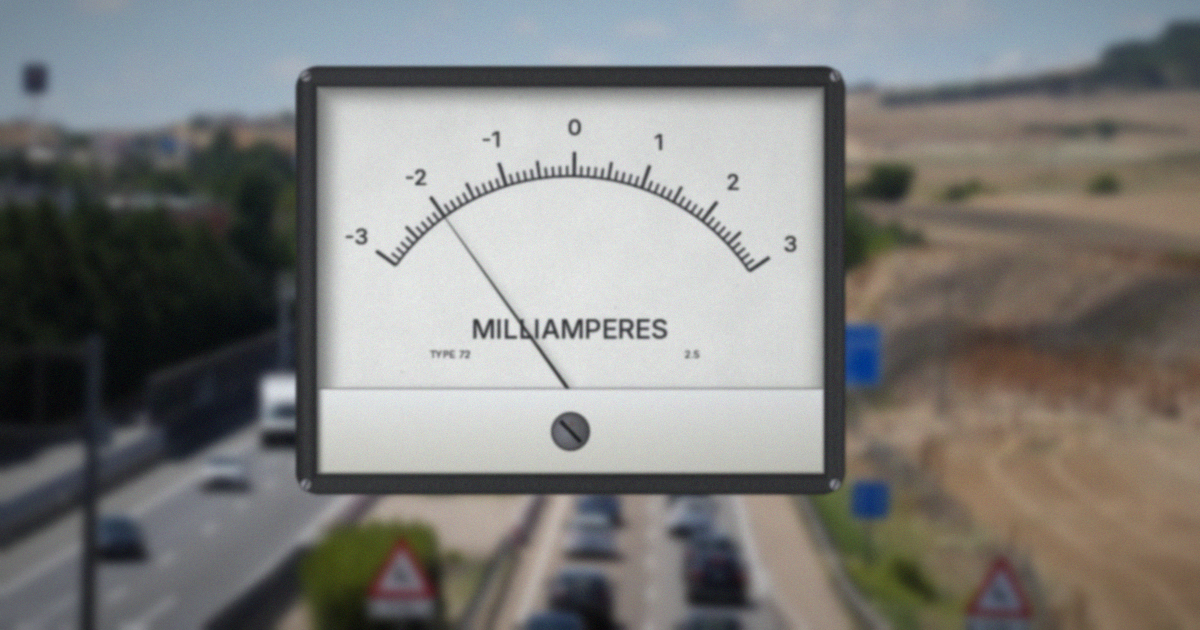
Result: -2 mA
